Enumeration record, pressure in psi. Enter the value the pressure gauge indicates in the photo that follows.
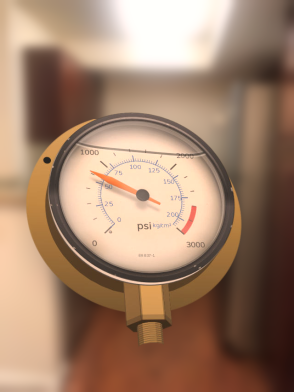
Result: 800 psi
